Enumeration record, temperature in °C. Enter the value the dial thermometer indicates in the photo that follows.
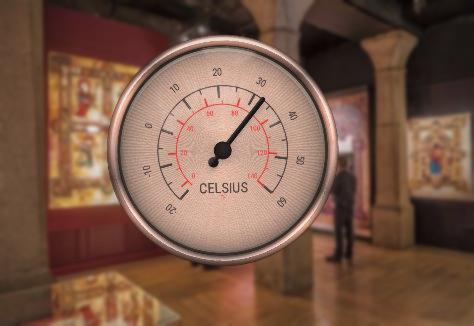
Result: 32.5 °C
